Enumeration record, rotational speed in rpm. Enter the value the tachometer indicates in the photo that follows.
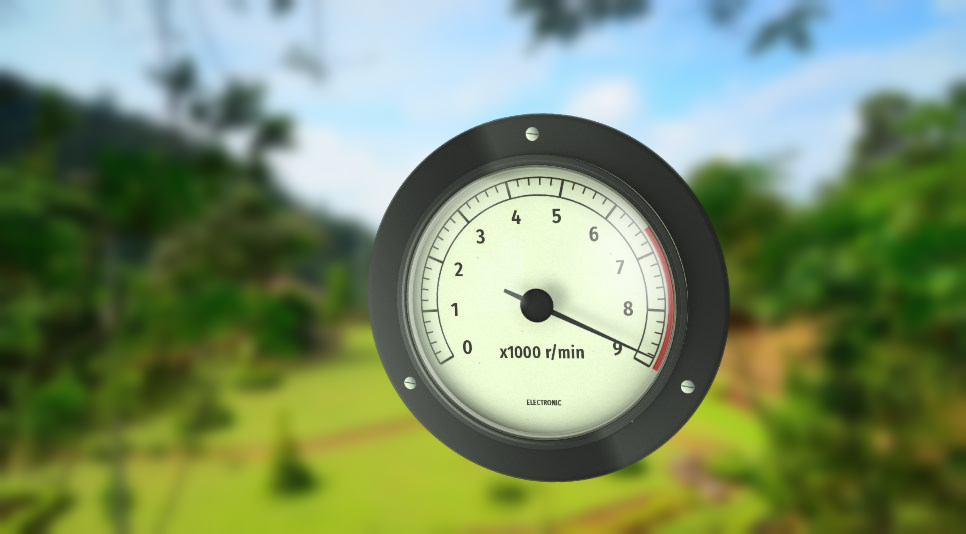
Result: 8800 rpm
